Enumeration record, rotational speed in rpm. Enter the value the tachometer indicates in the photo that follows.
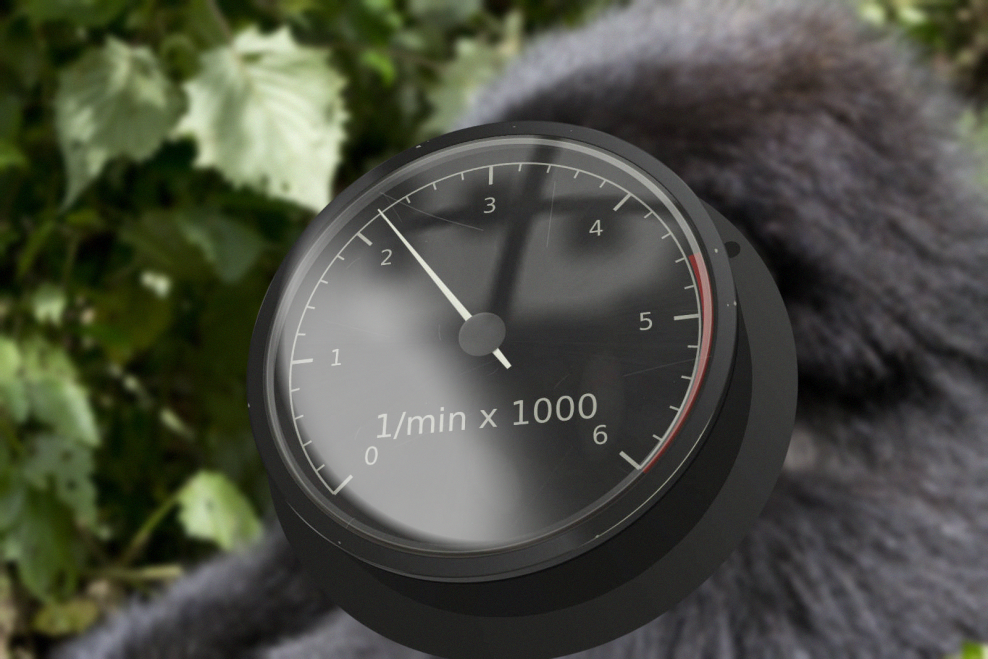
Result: 2200 rpm
